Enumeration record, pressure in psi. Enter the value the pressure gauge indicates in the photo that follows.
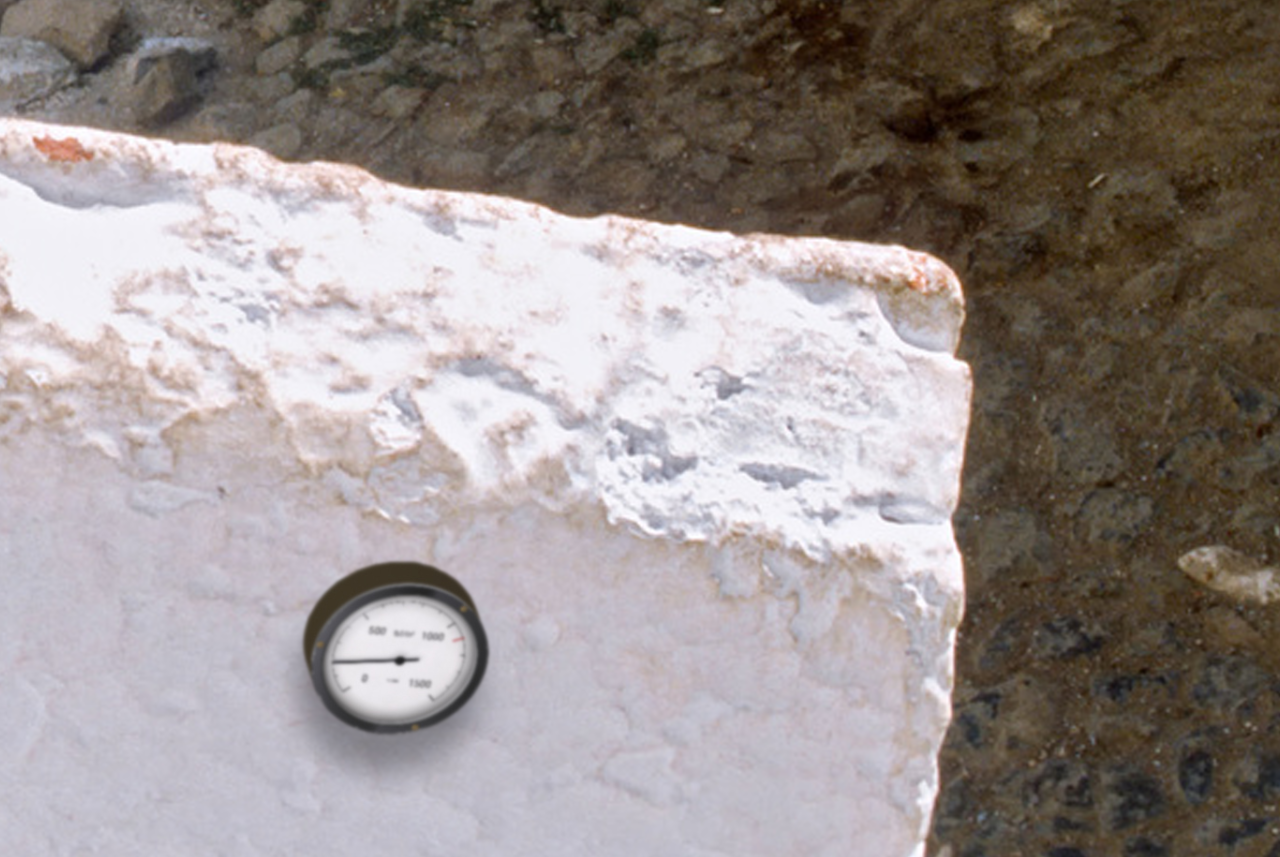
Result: 200 psi
